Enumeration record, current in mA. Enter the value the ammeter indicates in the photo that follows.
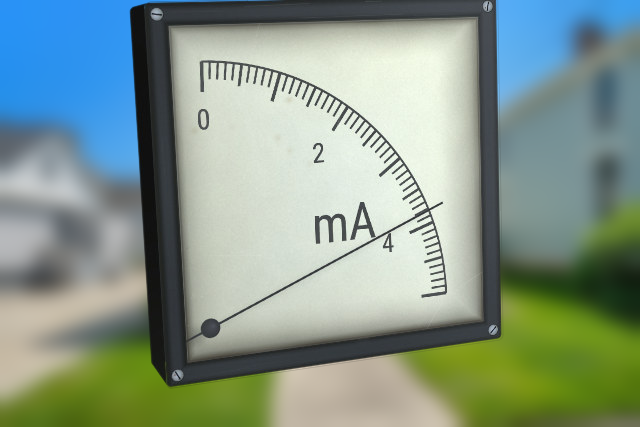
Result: 3.8 mA
